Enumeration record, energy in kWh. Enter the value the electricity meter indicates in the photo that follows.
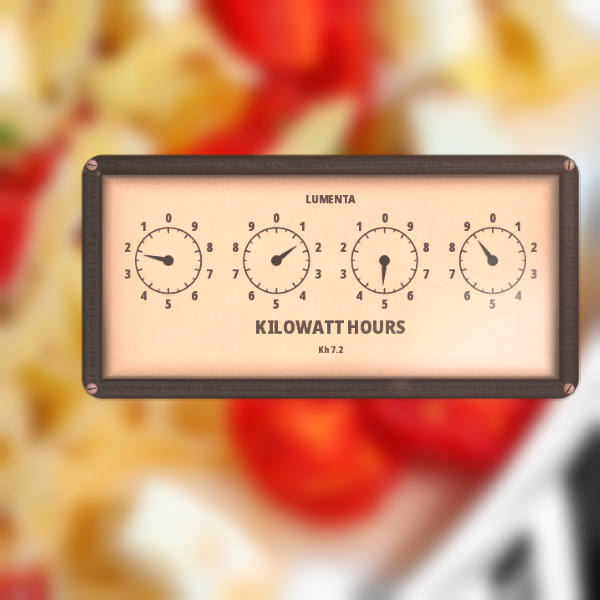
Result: 2149 kWh
